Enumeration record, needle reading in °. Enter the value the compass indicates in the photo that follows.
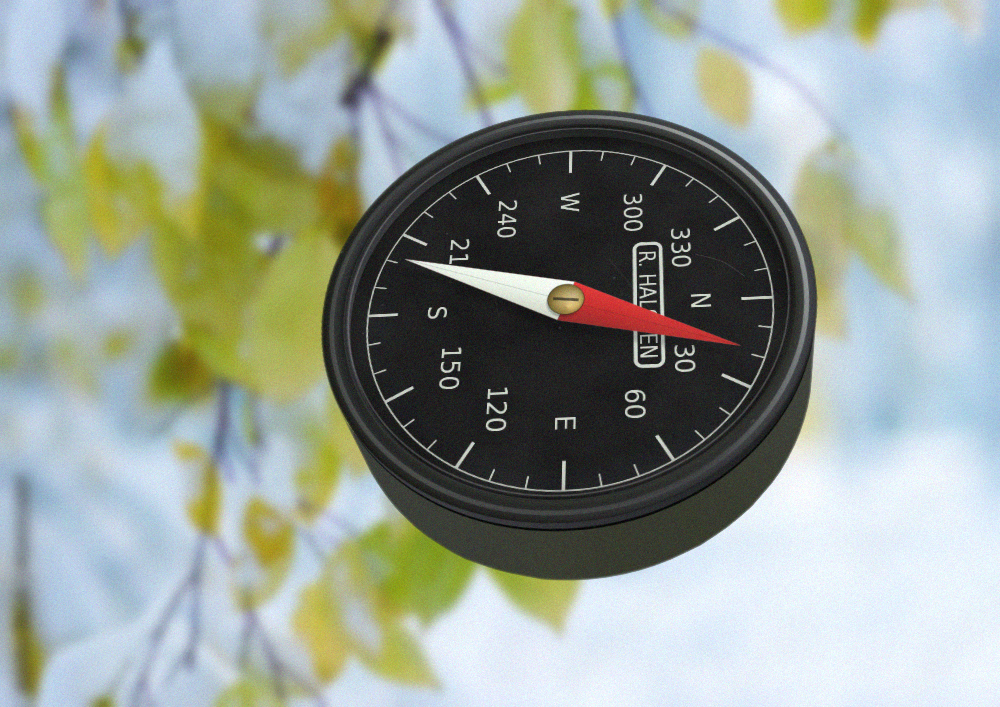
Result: 20 °
